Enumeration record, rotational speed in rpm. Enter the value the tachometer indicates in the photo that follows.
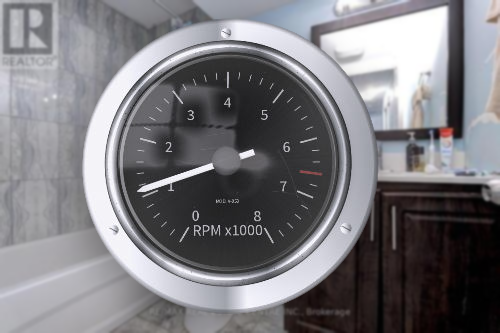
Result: 1100 rpm
